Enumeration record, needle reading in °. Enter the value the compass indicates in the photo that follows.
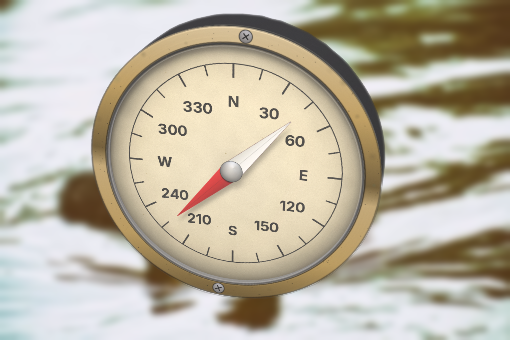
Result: 225 °
